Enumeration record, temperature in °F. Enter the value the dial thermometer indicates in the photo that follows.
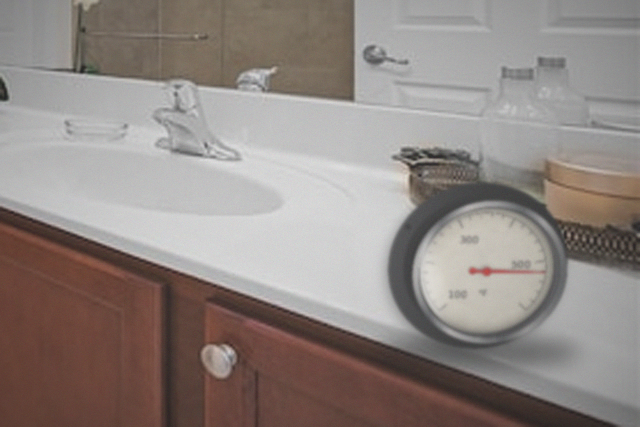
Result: 520 °F
